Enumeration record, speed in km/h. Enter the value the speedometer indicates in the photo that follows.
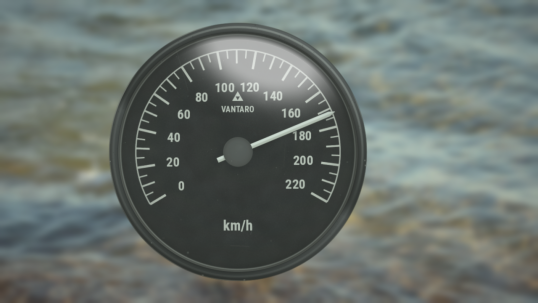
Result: 172.5 km/h
